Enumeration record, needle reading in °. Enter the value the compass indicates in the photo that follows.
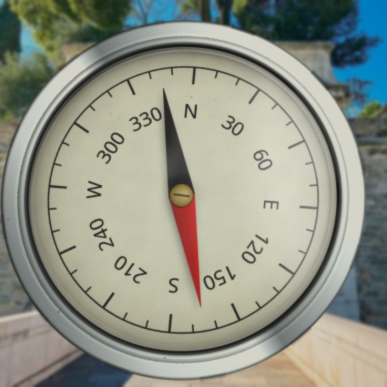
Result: 165 °
